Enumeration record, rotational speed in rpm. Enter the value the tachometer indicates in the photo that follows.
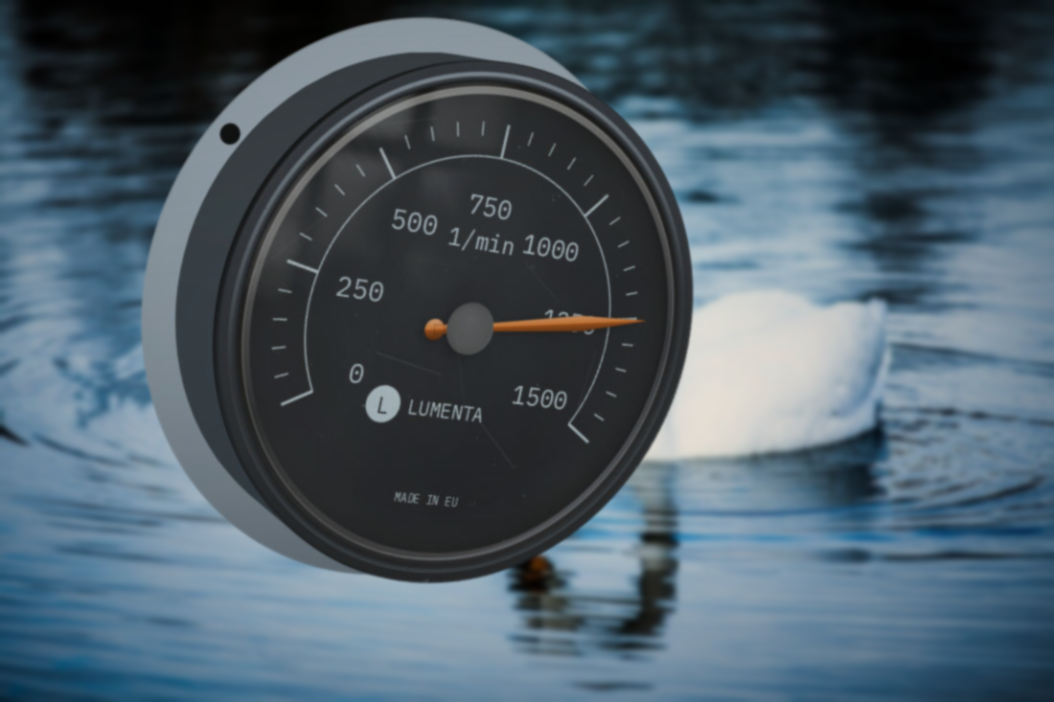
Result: 1250 rpm
